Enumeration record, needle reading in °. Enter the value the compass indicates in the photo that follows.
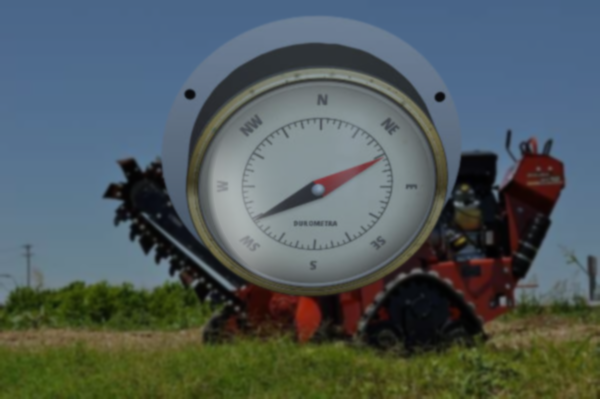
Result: 60 °
